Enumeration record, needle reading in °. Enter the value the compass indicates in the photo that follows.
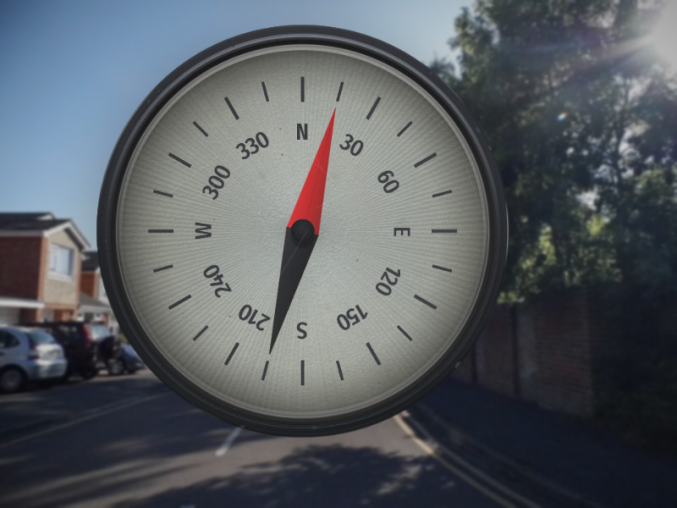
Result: 15 °
